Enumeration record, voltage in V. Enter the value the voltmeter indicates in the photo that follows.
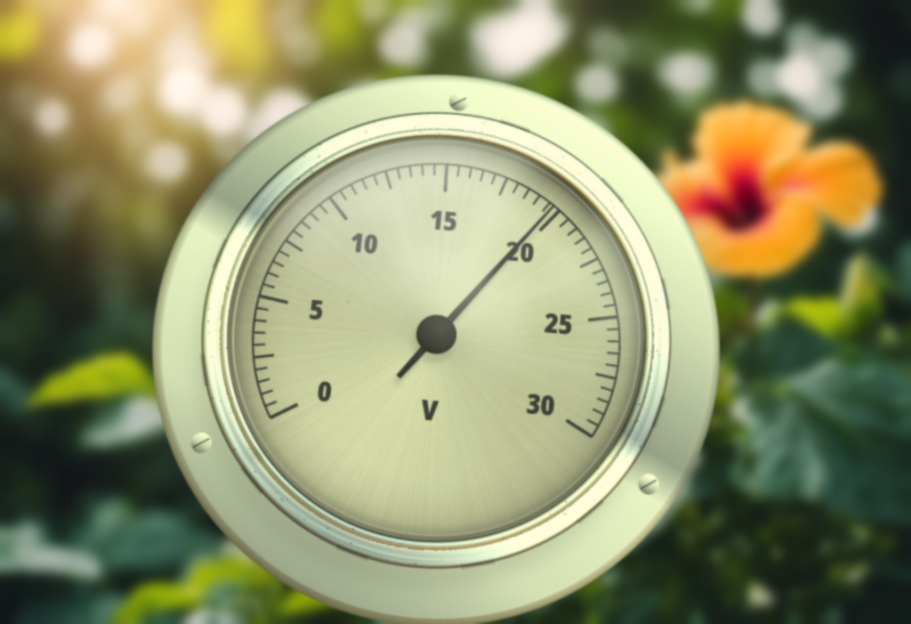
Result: 19.75 V
